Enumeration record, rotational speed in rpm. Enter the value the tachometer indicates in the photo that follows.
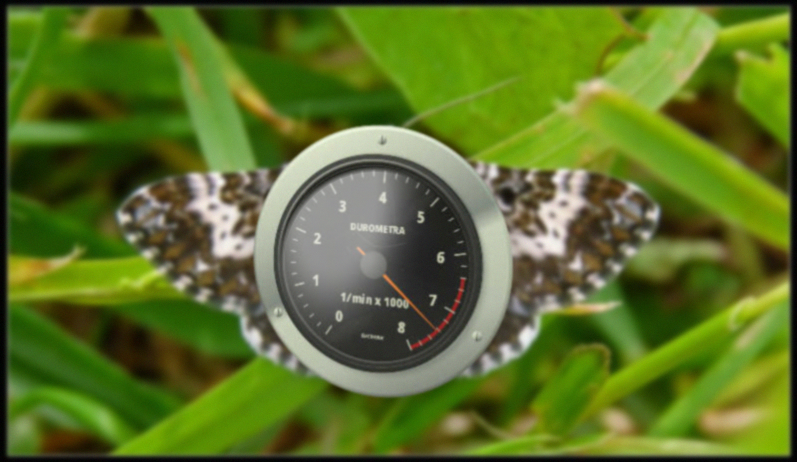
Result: 7400 rpm
